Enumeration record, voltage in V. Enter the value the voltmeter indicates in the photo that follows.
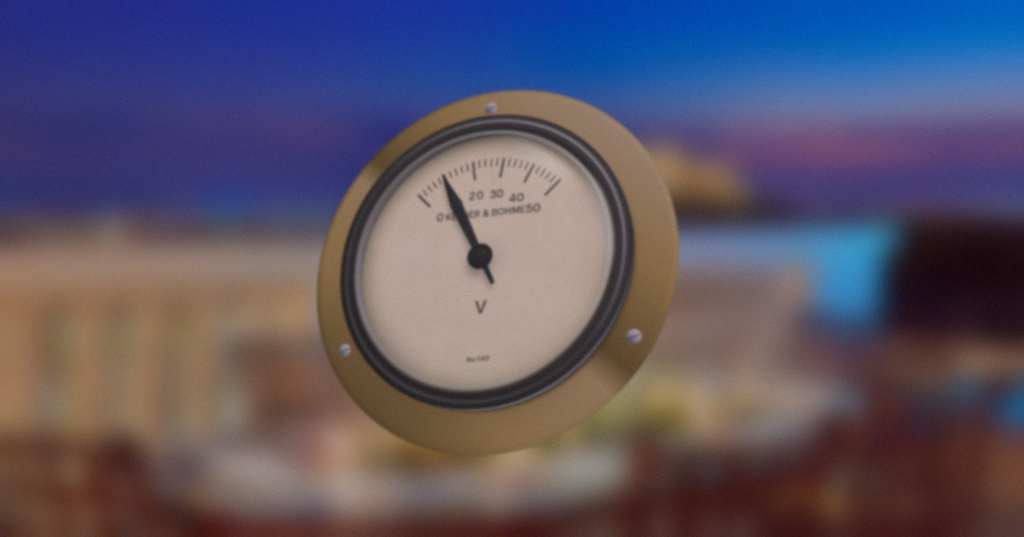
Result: 10 V
